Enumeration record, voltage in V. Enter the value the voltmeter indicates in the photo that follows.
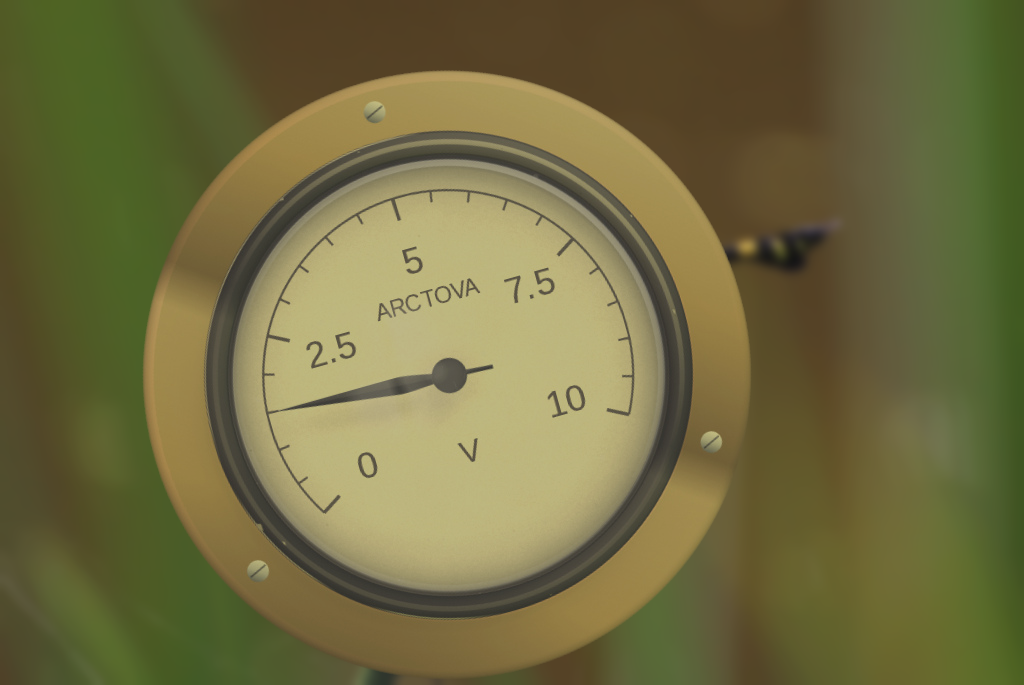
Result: 1.5 V
